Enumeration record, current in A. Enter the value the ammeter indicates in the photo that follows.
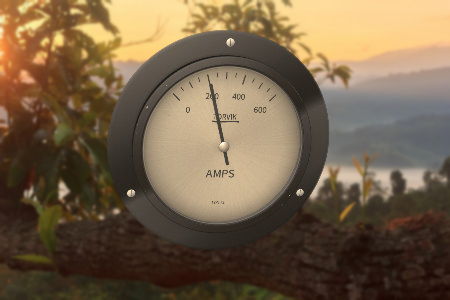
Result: 200 A
